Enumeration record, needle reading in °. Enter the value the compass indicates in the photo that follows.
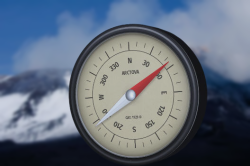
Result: 55 °
